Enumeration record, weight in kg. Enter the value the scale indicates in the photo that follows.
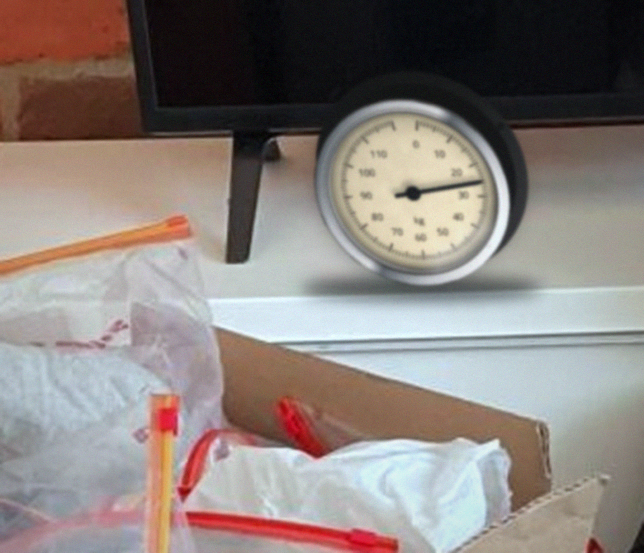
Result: 25 kg
